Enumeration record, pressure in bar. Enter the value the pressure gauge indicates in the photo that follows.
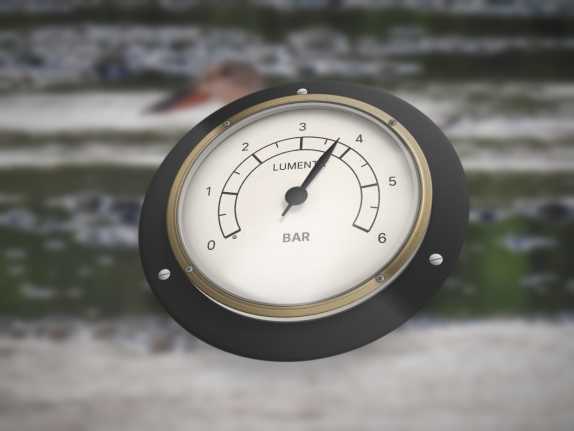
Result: 3.75 bar
